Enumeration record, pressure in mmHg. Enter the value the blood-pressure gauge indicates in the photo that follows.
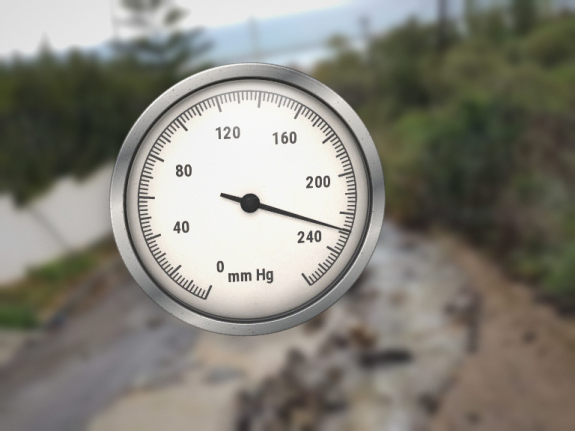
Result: 228 mmHg
